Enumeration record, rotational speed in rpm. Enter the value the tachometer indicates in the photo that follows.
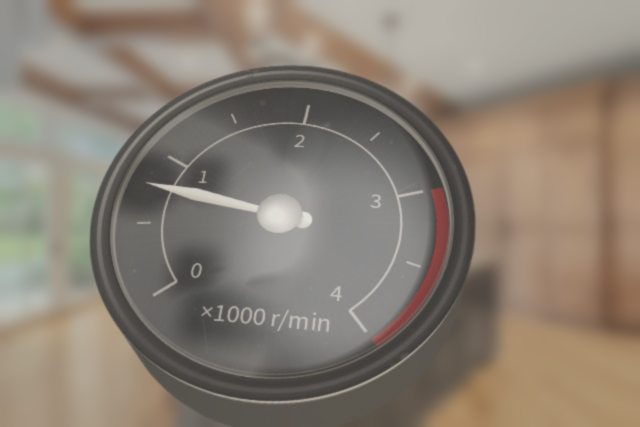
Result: 750 rpm
